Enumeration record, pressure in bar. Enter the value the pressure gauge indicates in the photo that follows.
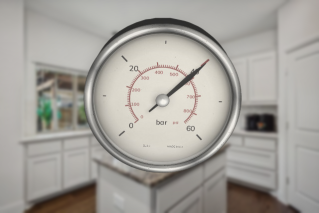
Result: 40 bar
